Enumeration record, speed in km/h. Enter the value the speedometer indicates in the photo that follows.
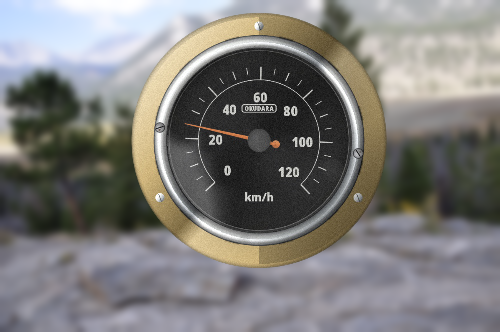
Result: 25 km/h
